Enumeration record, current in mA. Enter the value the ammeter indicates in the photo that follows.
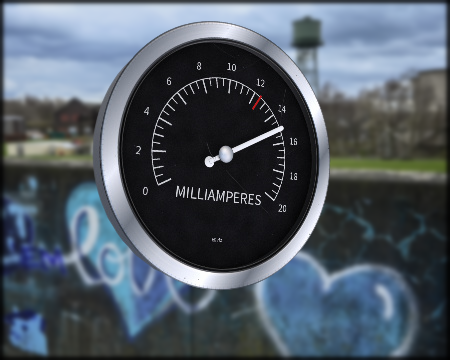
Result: 15 mA
